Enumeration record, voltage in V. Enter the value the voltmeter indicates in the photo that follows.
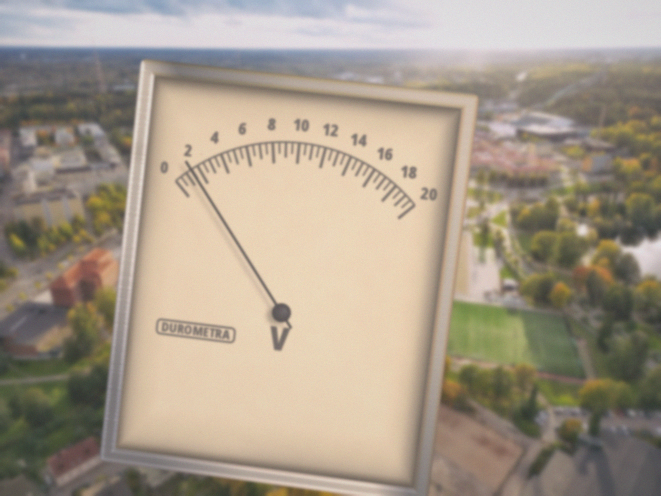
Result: 1.5 V
